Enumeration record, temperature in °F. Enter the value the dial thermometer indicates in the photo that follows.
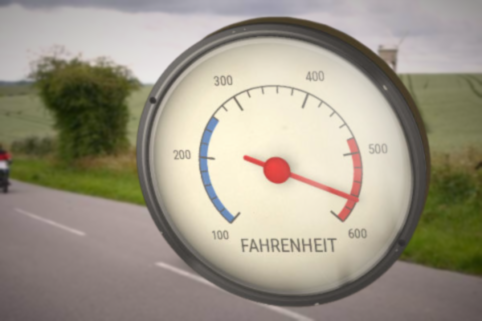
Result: 560 °F
